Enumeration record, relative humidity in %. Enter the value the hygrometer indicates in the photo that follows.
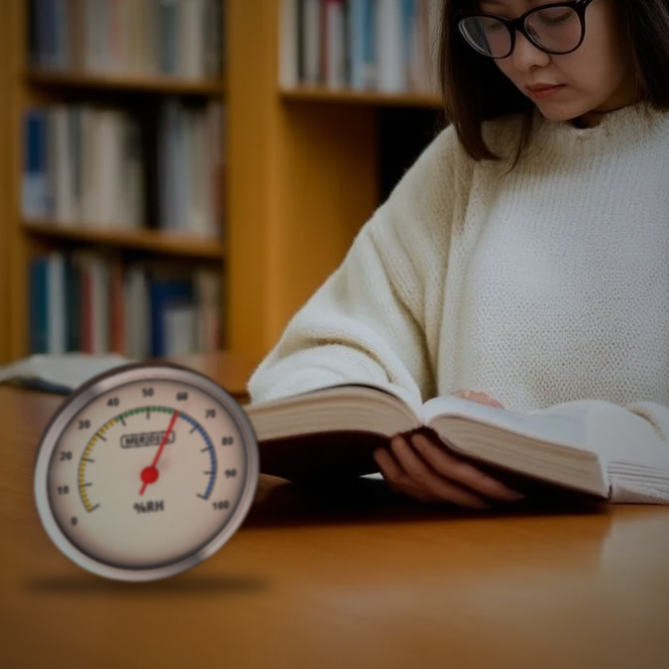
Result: 60 %
